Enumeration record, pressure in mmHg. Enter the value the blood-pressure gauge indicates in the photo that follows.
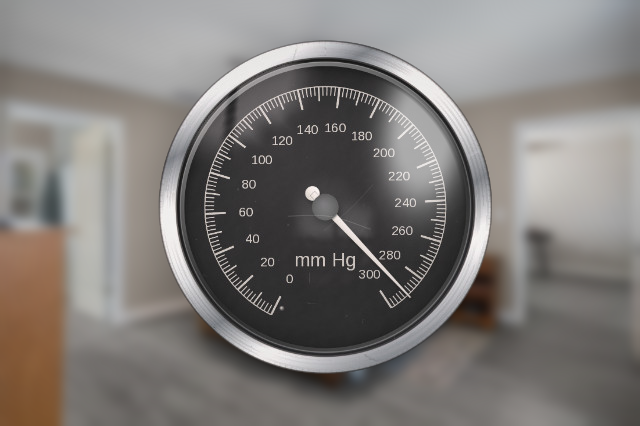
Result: 290 mmHg
